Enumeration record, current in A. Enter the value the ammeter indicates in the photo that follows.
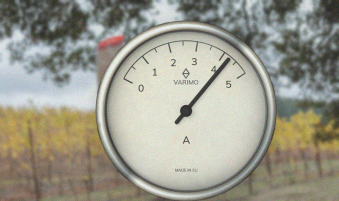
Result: 4.25 A
